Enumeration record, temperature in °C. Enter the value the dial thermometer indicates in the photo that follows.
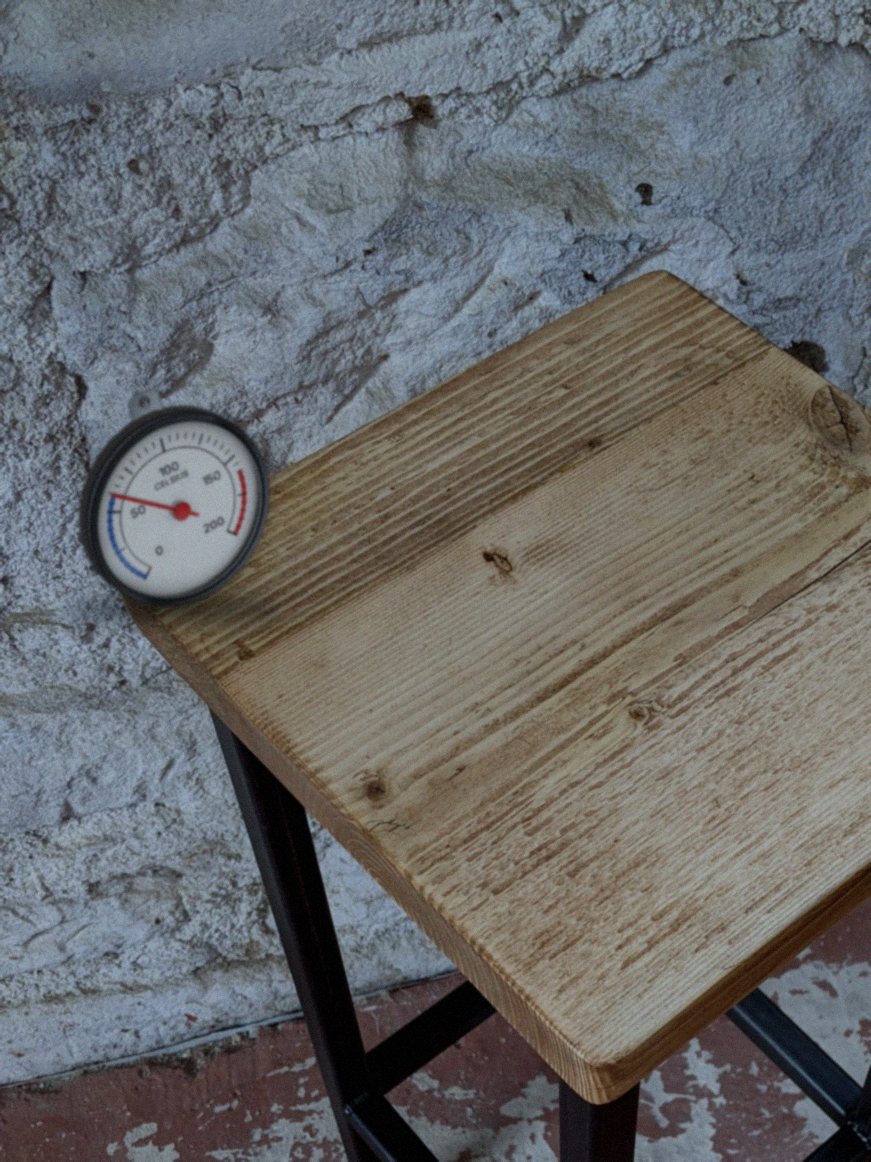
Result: 60 °C
